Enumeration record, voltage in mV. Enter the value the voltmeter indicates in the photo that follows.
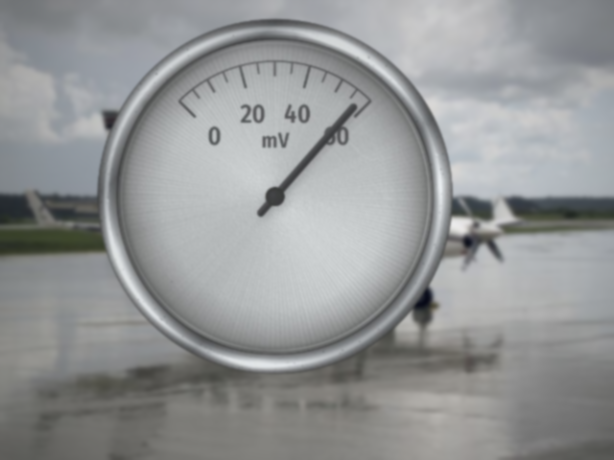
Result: 57.5 mV
